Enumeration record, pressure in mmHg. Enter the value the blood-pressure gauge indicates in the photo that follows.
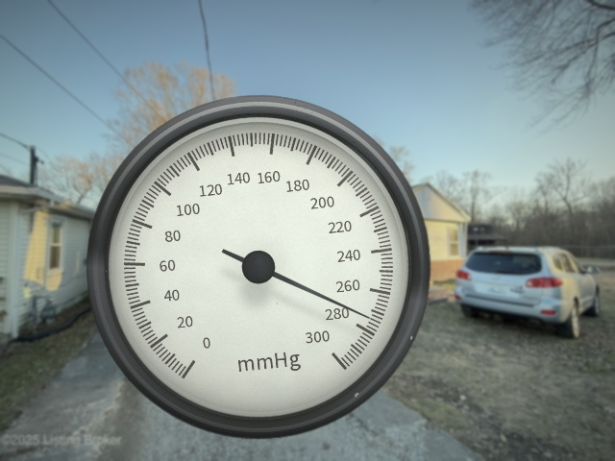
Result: 274 mmHg
